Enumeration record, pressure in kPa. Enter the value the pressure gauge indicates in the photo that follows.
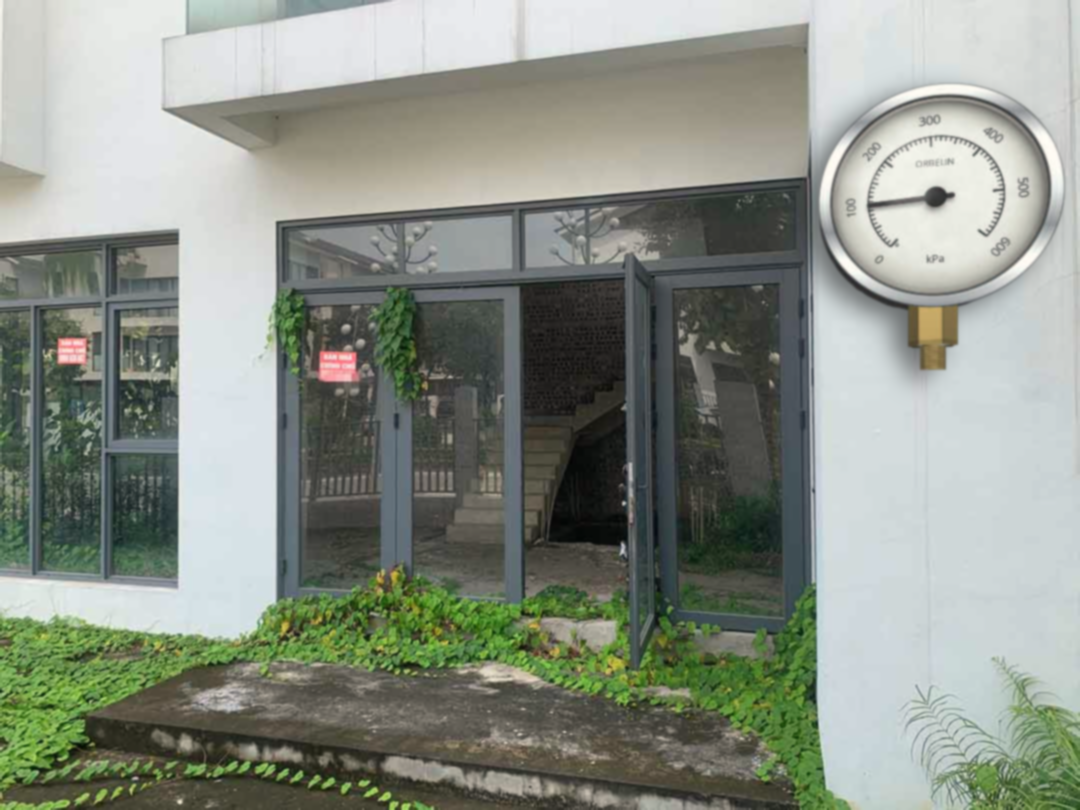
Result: 100 kPa
